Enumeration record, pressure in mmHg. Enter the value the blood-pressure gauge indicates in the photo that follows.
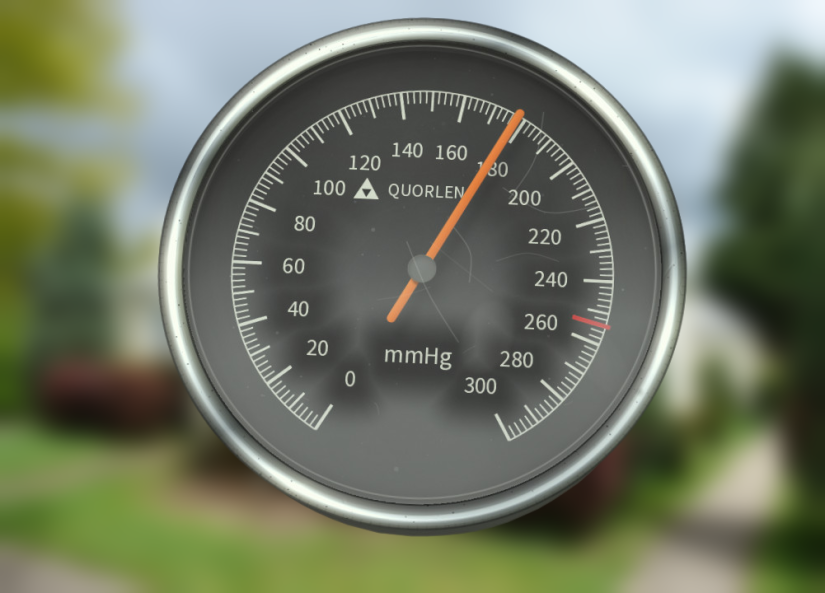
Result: 178 mmHg
